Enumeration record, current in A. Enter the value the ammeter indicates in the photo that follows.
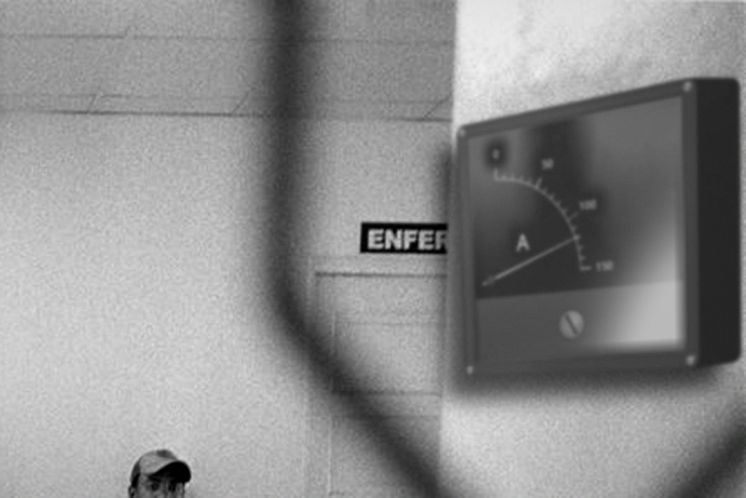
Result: 120 A
